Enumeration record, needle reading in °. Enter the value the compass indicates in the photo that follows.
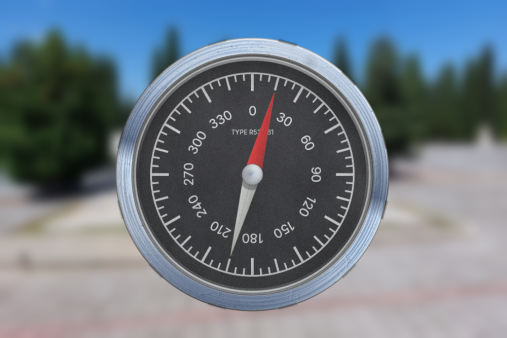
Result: 15 °
